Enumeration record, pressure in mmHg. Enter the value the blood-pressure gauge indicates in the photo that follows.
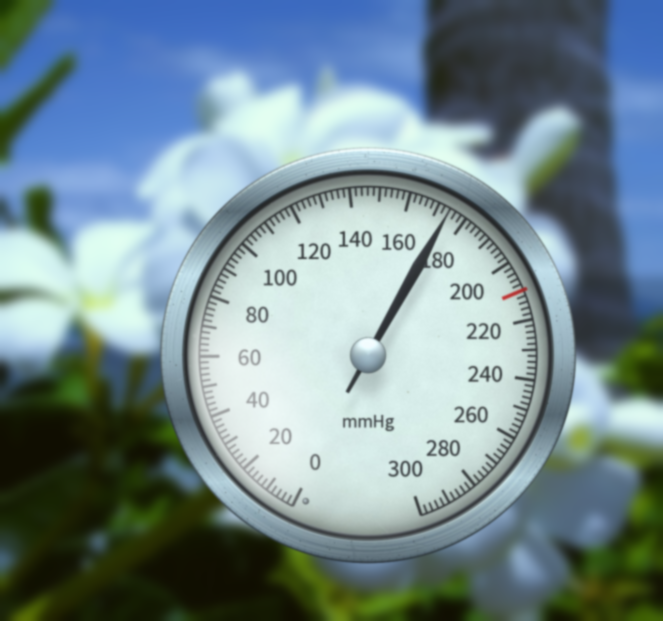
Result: 174 mmHg
